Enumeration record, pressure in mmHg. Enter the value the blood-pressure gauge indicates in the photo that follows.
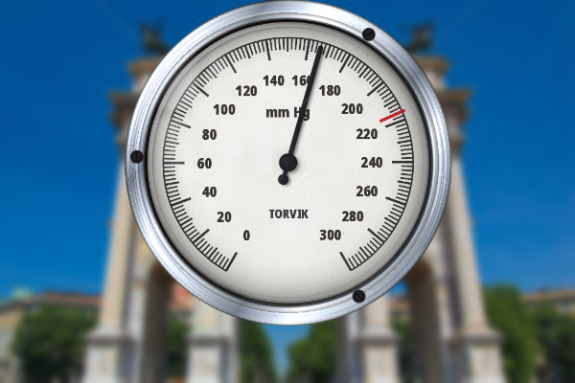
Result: 166 mmHg
